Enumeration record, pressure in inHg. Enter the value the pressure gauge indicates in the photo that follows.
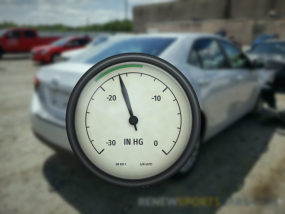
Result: -17 inHg
